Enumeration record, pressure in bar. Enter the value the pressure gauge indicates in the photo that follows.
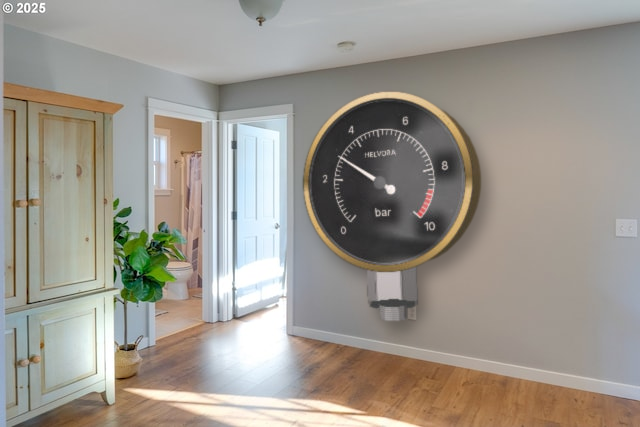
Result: 3 bar
